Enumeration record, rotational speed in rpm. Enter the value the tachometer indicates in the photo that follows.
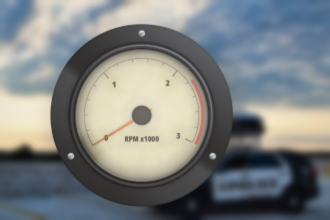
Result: 0 rpm
